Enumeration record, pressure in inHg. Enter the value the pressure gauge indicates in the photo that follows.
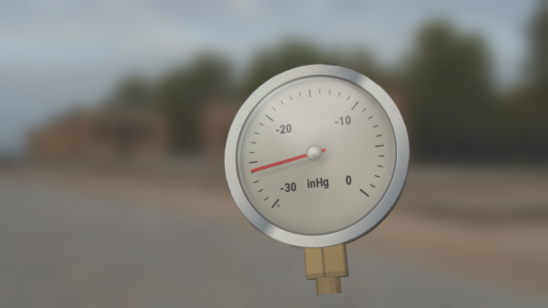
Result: -26 inHg
